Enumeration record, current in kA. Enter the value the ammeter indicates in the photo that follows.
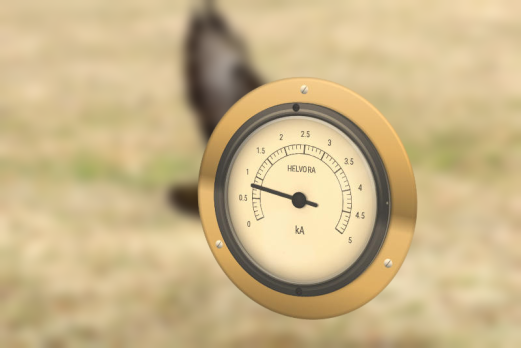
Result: 0.8 kA
